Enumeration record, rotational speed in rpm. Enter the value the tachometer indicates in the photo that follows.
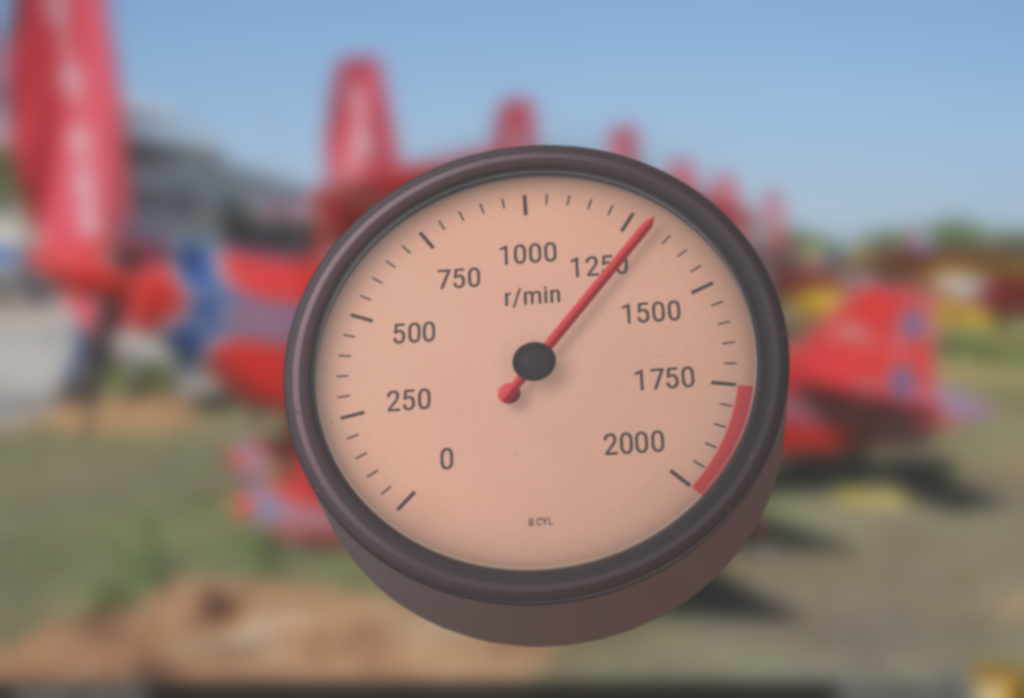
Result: 1300 rpm
